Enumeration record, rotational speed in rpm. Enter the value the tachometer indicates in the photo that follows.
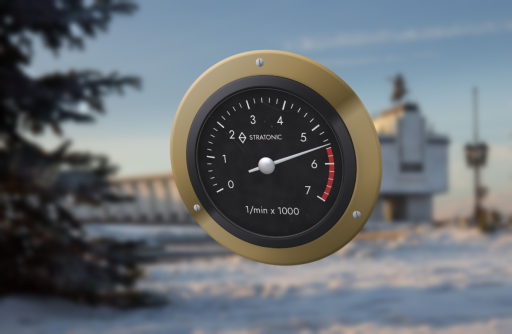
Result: 5500 rpm
